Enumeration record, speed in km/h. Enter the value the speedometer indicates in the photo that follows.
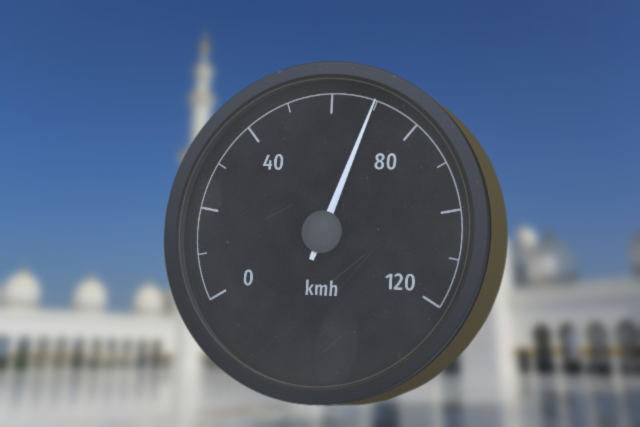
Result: 70 km/h
